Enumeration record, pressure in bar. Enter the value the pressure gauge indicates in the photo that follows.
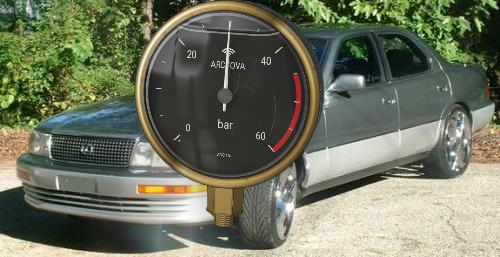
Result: 30 bar
